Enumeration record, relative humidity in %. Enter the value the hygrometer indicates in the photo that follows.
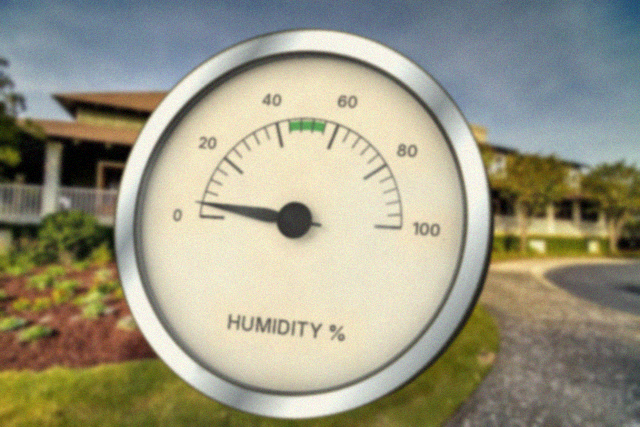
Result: 4 %
